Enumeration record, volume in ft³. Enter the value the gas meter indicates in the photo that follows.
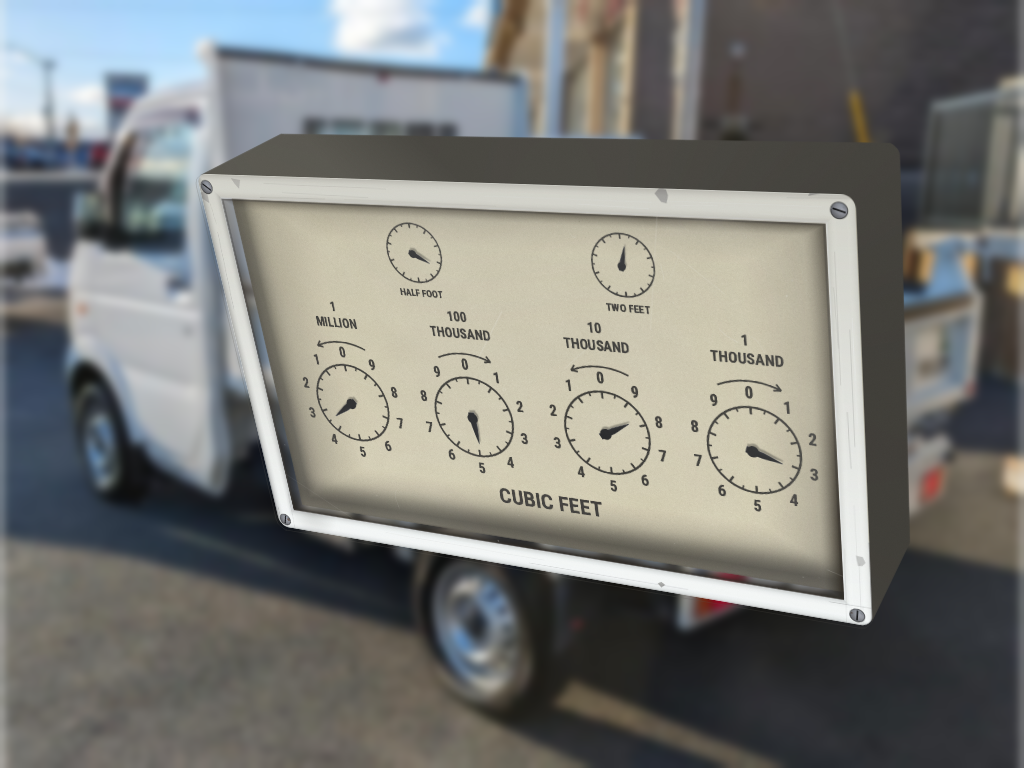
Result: 348300 ft³
